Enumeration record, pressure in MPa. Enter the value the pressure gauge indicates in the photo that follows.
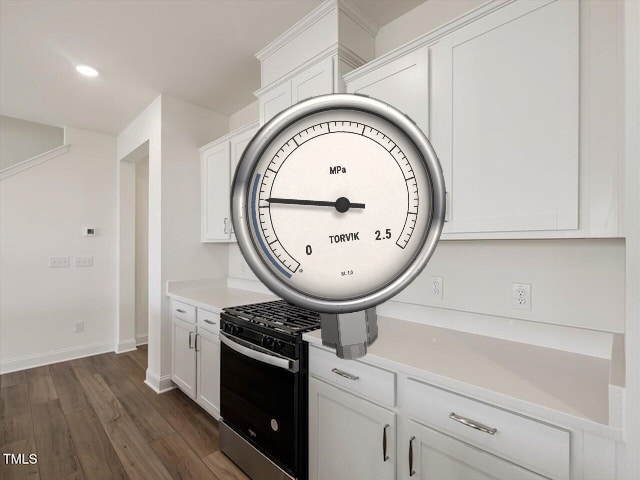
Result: 0.55 MPa
